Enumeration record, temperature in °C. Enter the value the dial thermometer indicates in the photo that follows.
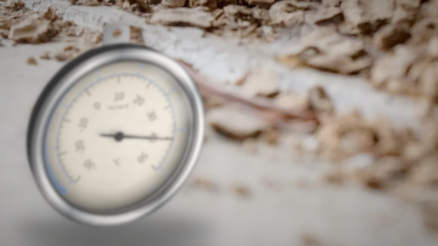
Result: 40 °C
